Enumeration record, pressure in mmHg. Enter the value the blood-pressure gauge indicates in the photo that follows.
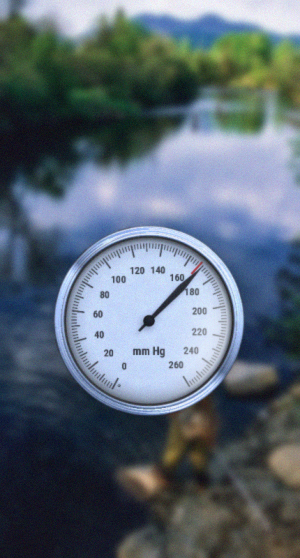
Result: 170 mmHg
